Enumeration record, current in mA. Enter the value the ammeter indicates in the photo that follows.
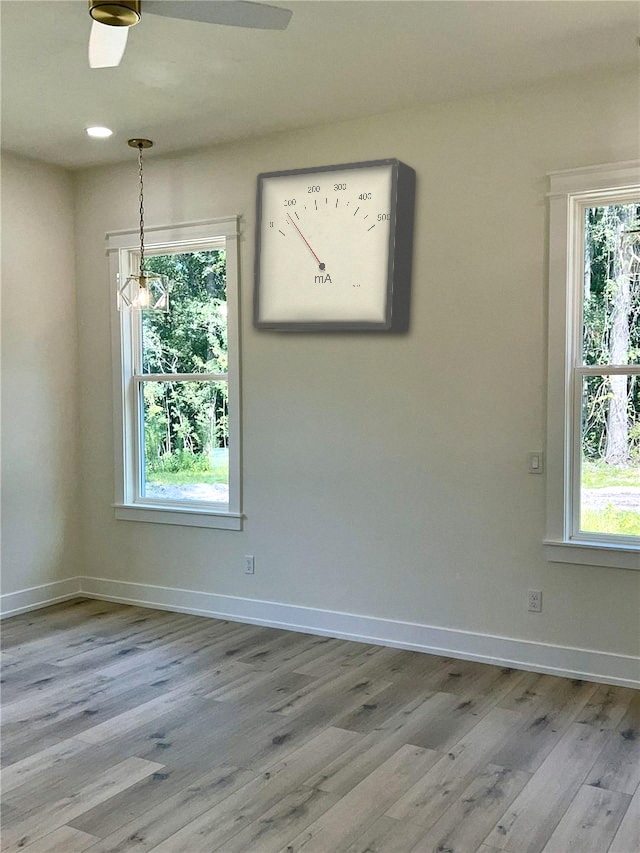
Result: 75 mA
